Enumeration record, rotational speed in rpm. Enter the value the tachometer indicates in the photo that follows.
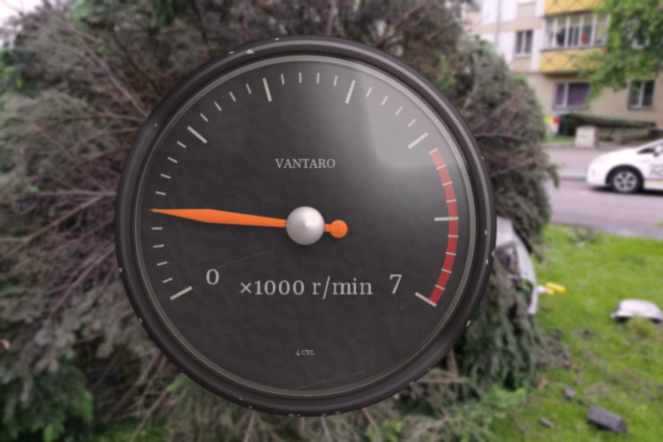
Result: 1000 rpm
